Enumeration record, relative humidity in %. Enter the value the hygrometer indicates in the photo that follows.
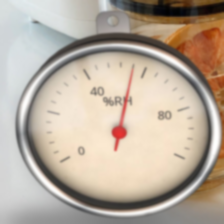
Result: 56 %
